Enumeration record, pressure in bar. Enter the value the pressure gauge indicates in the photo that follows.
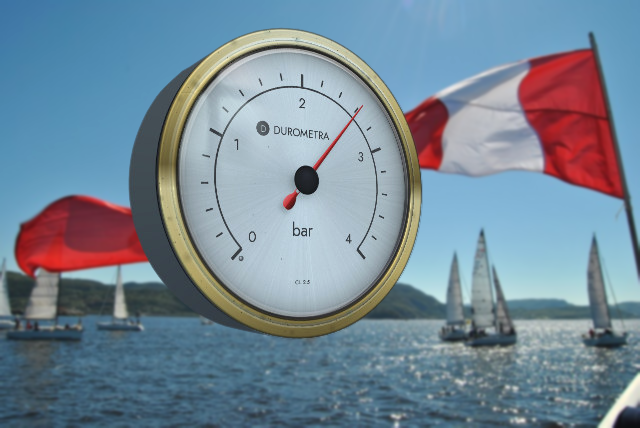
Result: 2.6 bar
